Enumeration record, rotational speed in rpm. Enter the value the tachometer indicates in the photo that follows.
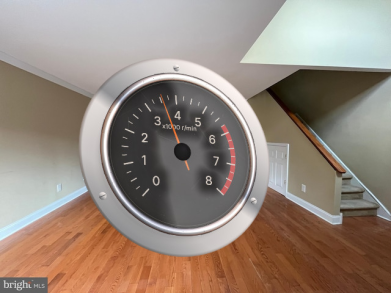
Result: 3500 rpm
